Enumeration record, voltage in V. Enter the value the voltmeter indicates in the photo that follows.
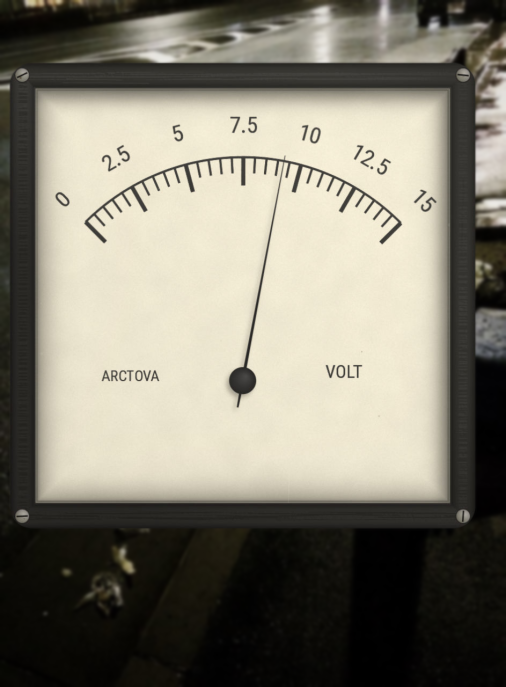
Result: 9.25 V
